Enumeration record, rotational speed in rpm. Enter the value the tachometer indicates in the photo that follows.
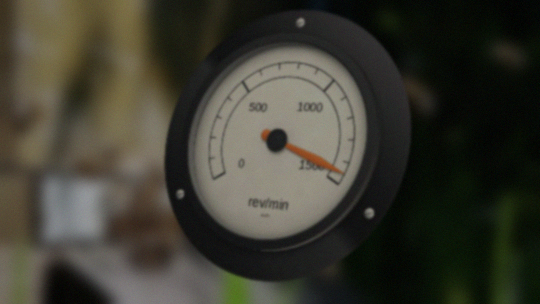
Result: 1450 rpm
